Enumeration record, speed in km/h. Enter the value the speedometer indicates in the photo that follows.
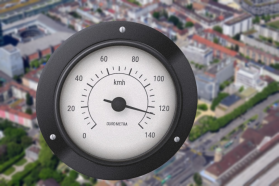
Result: 125 km/h
